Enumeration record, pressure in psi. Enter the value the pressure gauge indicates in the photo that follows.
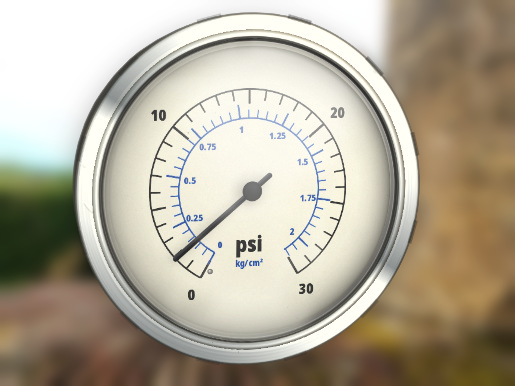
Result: 2 psi
